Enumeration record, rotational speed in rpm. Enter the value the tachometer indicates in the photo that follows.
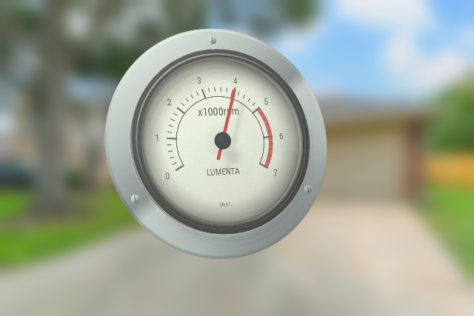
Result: 4000 rpm
